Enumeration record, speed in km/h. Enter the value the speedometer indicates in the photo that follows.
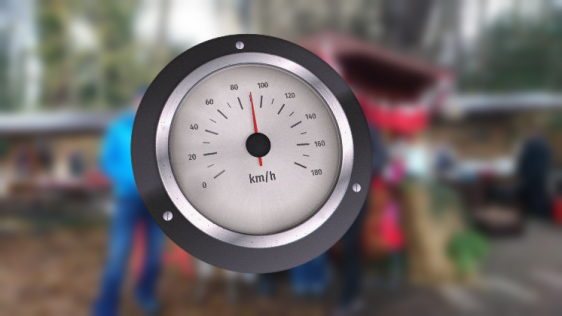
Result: 90 km/h
